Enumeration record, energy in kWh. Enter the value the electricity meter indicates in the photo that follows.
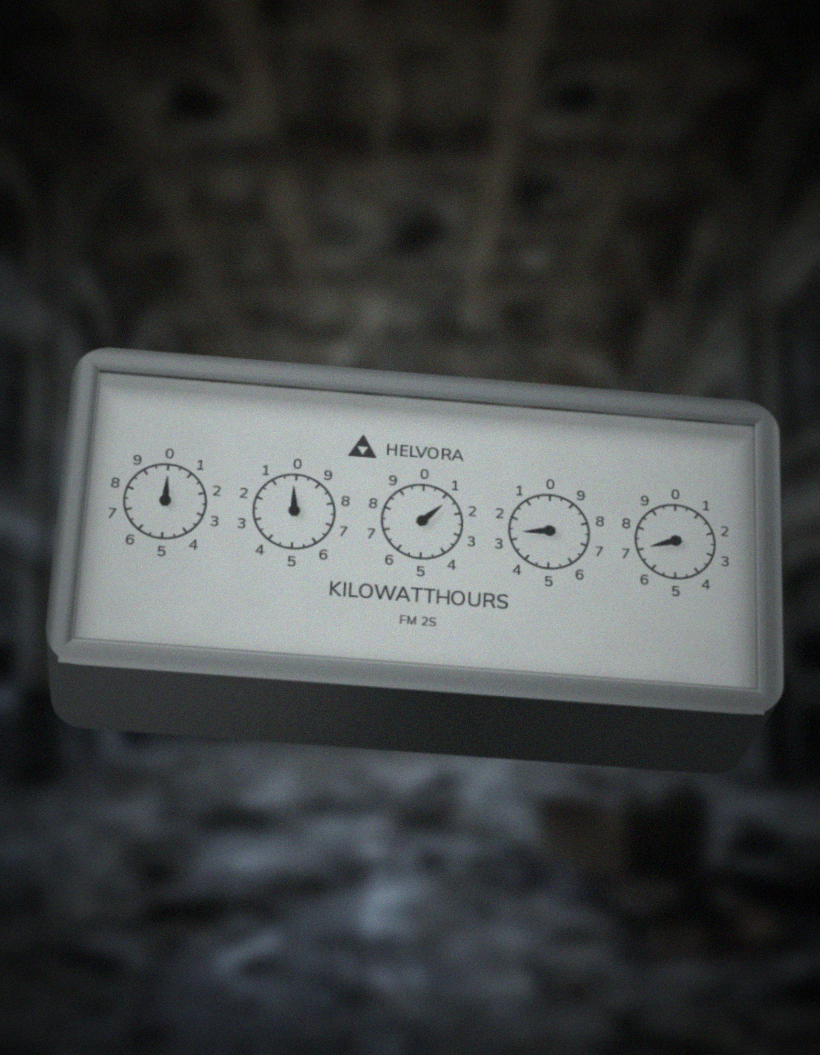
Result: 127 kWh
